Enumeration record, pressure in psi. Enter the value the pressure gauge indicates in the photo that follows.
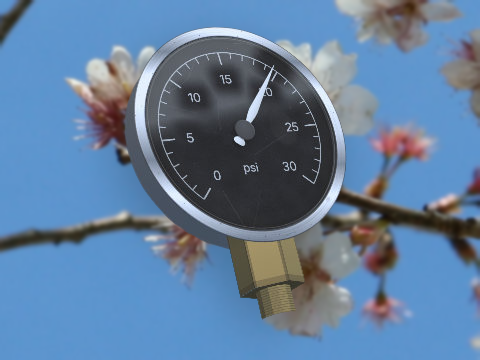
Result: 19.5 psi
